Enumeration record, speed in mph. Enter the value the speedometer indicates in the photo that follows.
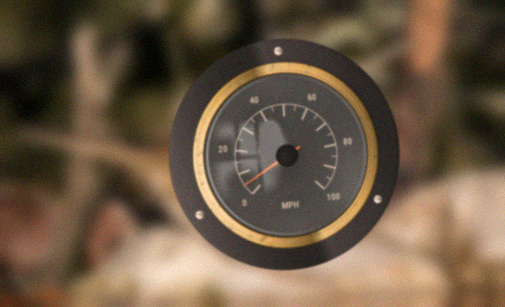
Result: 5 mph
